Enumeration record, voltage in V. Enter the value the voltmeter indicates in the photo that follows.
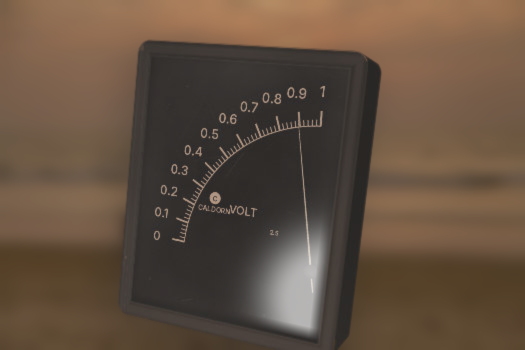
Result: 0.9 V
